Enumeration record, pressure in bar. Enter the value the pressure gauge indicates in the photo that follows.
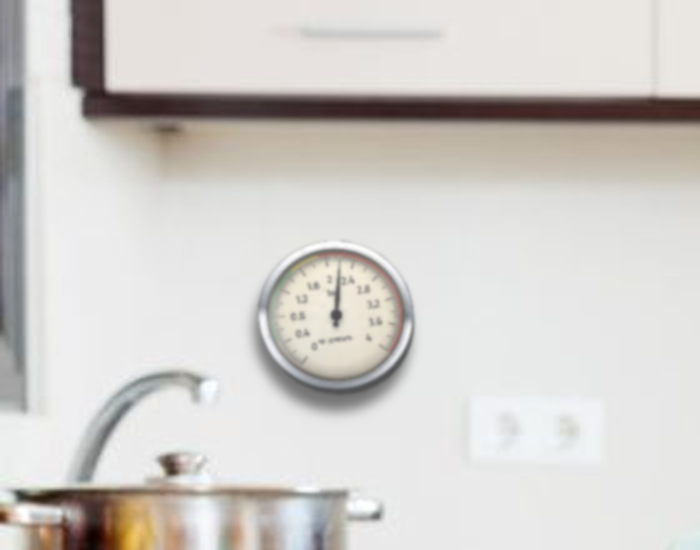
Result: 2.2 bar
